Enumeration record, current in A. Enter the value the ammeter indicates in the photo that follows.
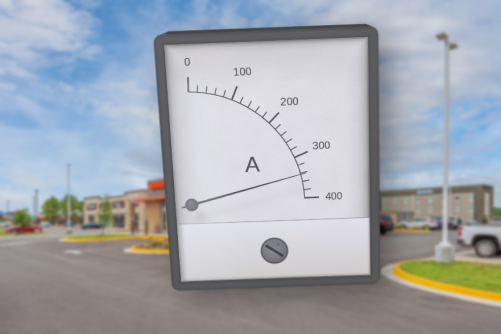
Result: 340 A
